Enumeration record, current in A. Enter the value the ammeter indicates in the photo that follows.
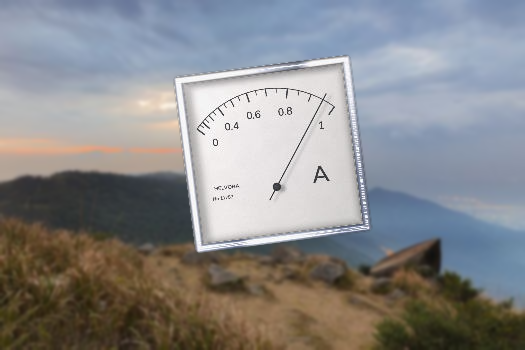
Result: 0.95 A
